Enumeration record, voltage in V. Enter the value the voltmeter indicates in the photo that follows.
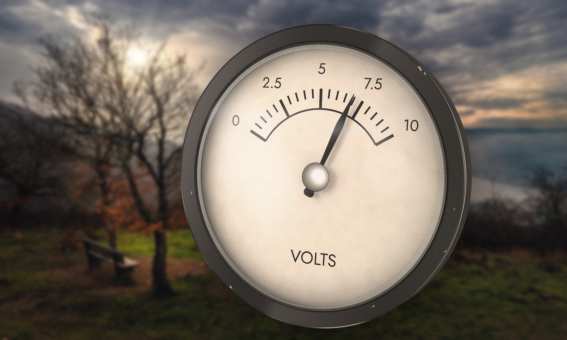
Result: 7 V
